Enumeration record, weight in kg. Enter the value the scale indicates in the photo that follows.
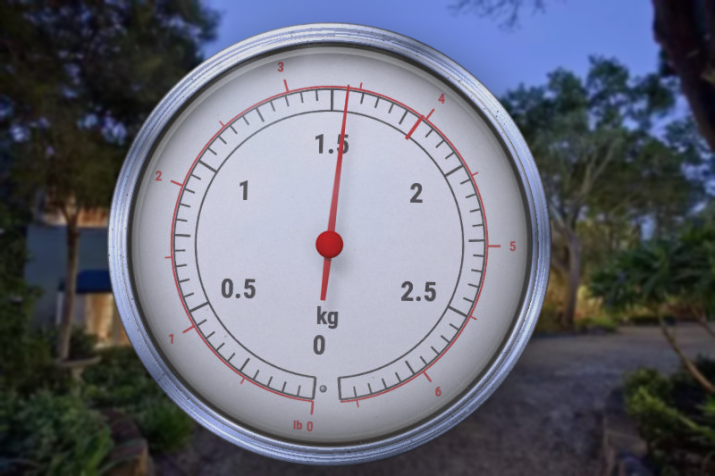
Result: 1.55 kg
